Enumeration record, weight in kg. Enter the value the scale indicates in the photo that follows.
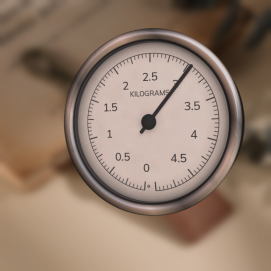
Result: 3.05 kg
